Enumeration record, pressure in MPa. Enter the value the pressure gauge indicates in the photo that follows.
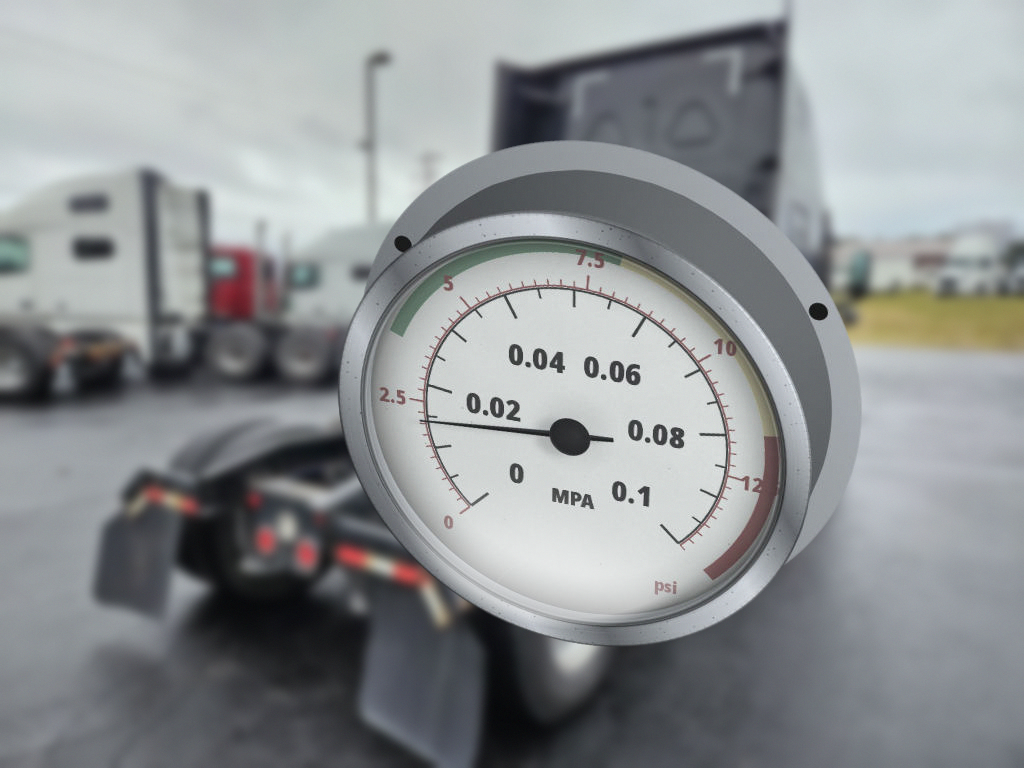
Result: 0.015 MPa
